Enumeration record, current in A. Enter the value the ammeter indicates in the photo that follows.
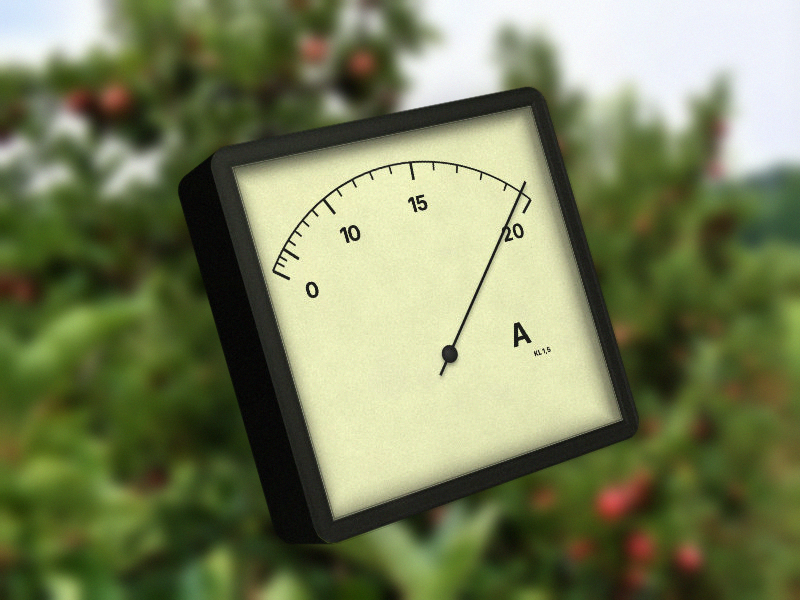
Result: 19.5 A
